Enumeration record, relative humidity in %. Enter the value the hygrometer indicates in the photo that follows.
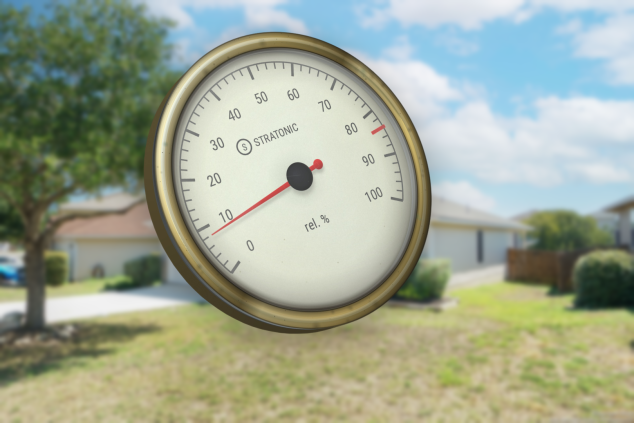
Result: 8 %
